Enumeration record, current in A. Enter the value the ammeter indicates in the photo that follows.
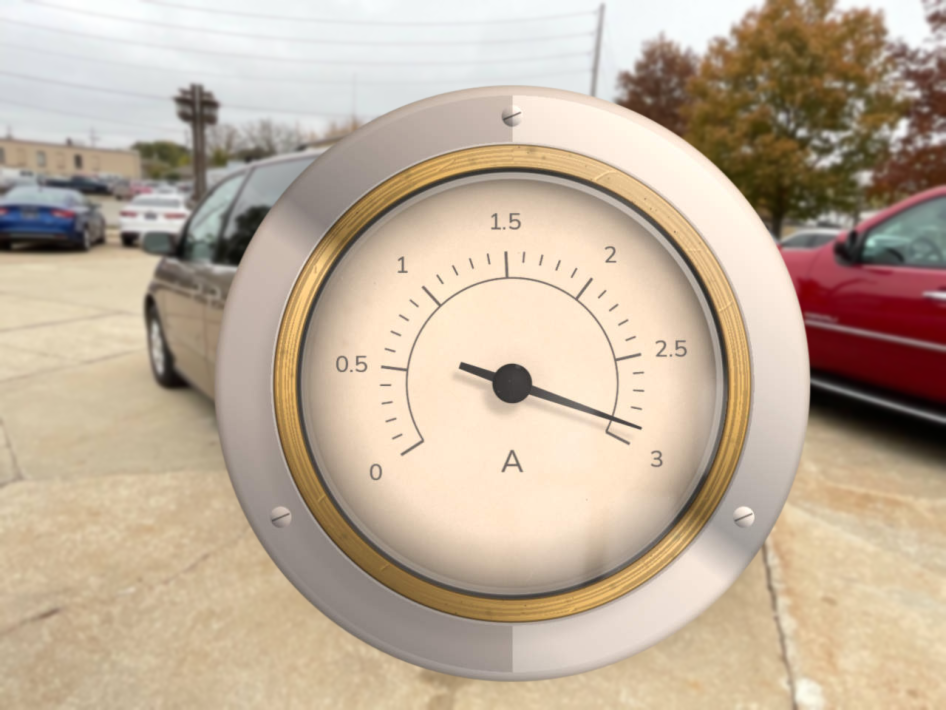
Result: 2.9 A
